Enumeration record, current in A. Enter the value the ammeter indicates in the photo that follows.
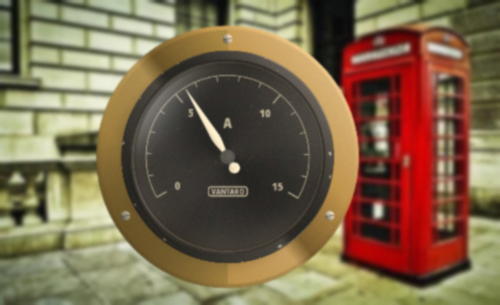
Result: 5.5 A
